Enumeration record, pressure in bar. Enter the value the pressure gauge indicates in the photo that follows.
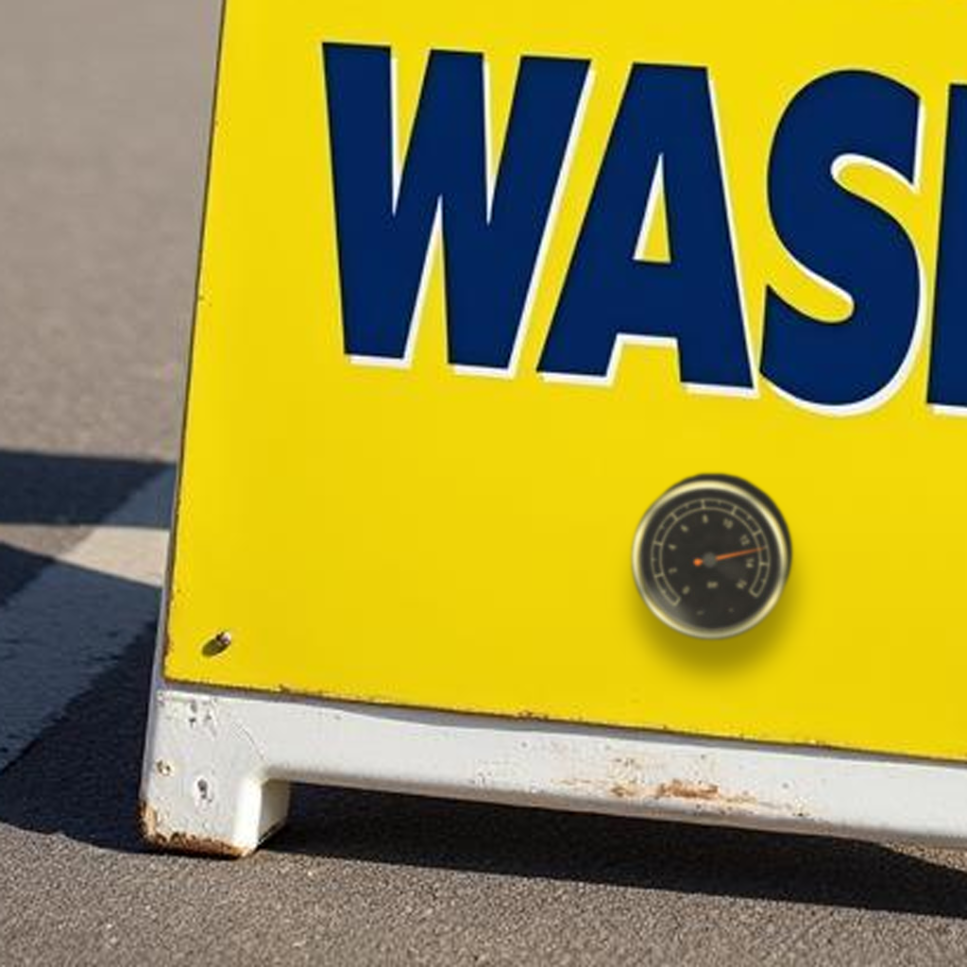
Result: 13 bar
